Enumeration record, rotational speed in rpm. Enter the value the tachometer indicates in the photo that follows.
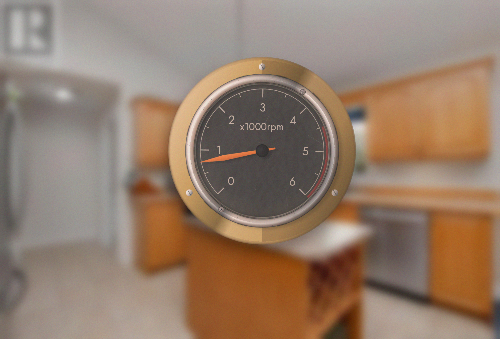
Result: 750 rpm
